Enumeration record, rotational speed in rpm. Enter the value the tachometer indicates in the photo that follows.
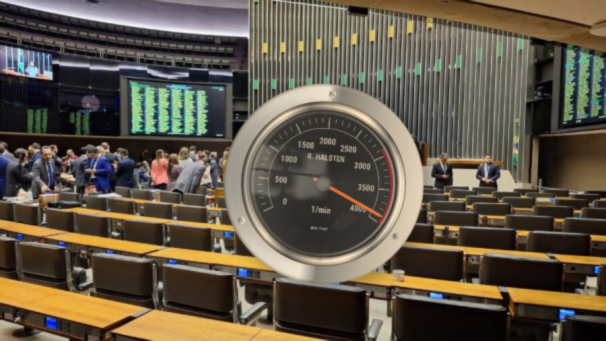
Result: 3900 rpm
